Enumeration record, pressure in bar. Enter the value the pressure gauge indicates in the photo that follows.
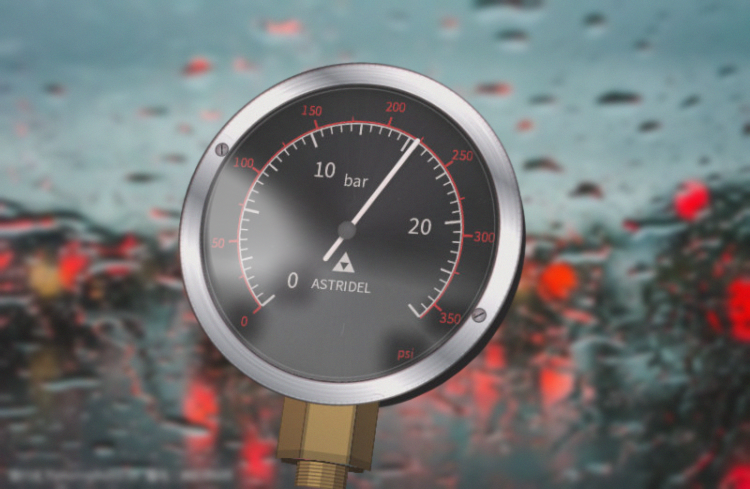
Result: 15.5 bar
